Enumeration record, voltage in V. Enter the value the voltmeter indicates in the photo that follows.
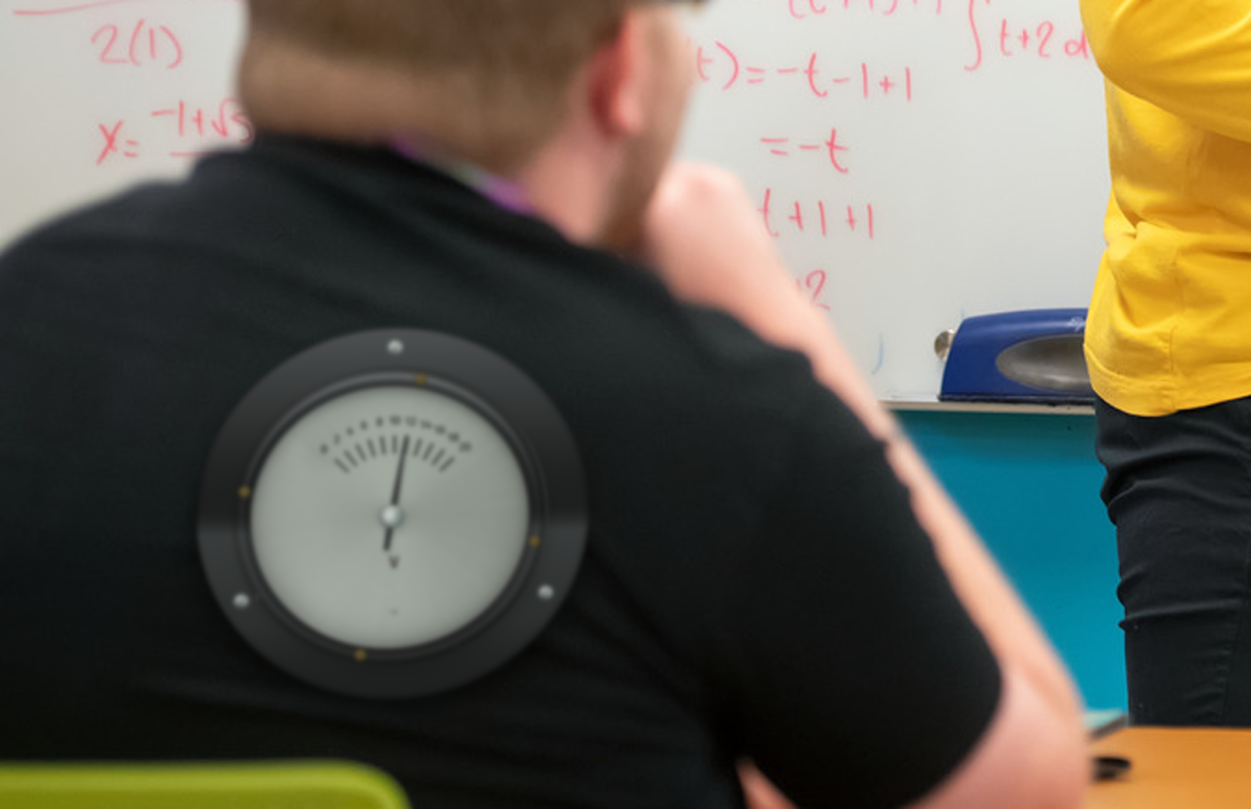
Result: 12 V
